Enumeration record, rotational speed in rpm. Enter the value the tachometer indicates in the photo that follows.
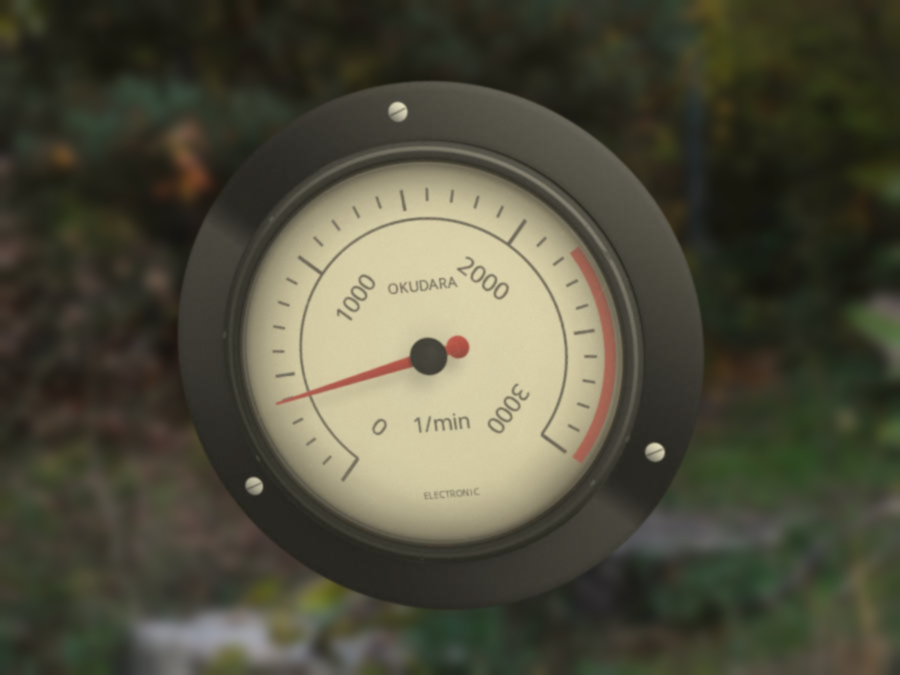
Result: 400 rpm
